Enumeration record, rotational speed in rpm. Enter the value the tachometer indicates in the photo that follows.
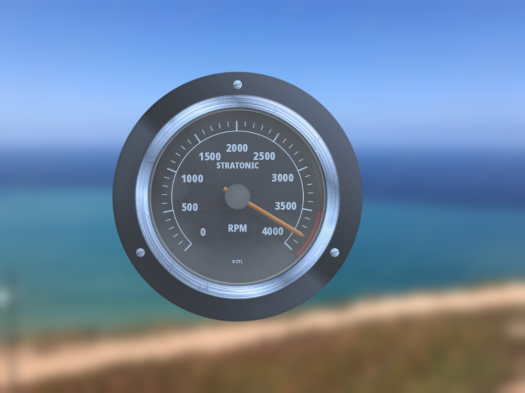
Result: 3800 rpm
